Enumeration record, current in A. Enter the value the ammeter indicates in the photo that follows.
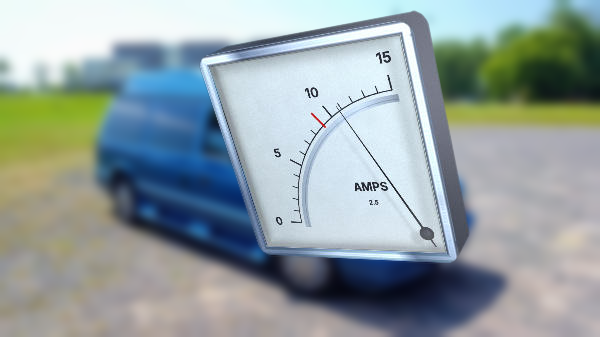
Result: 11 A
